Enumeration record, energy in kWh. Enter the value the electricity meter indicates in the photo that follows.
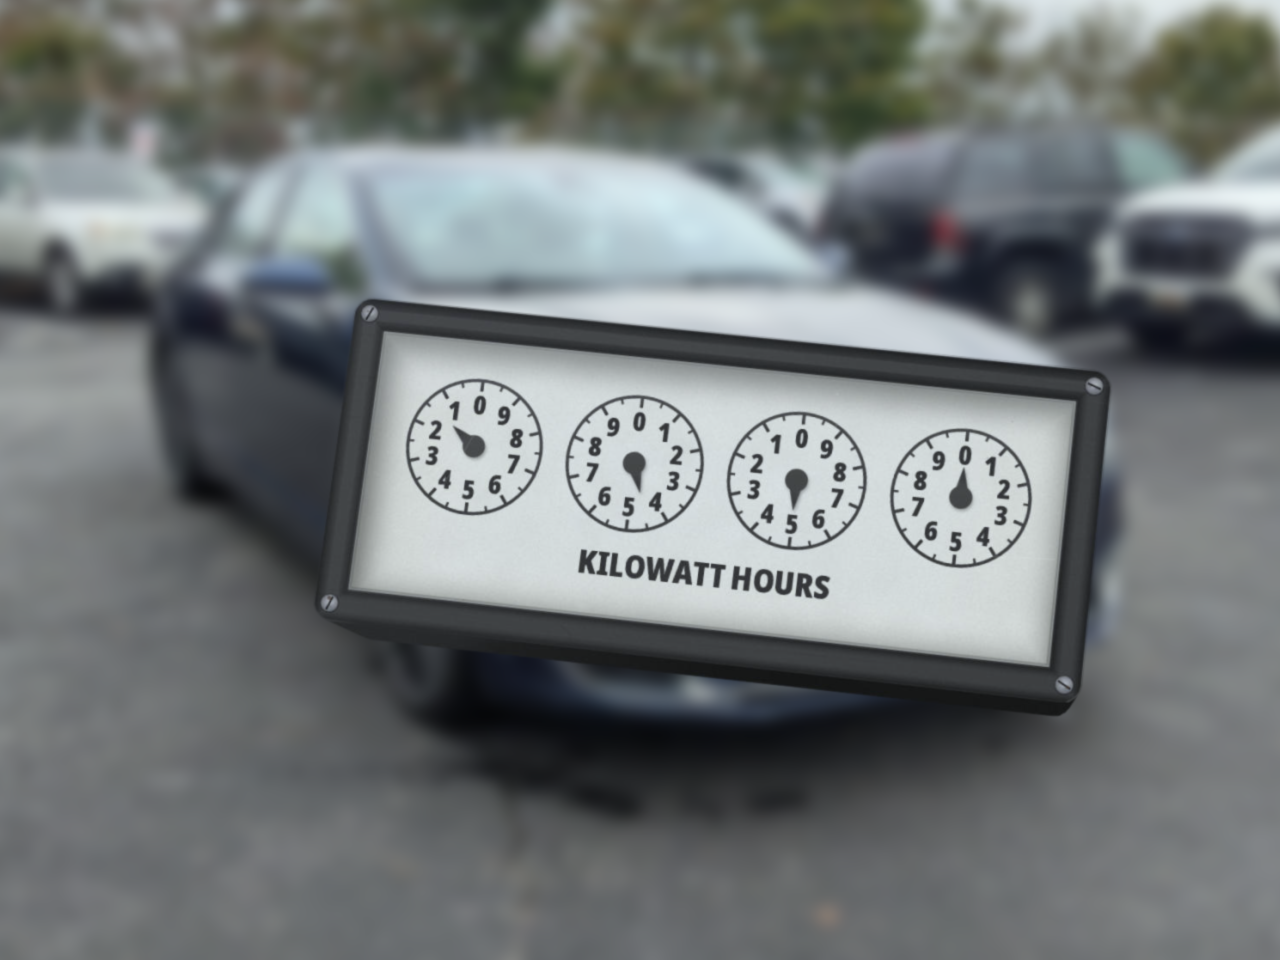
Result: 1450 kWh
